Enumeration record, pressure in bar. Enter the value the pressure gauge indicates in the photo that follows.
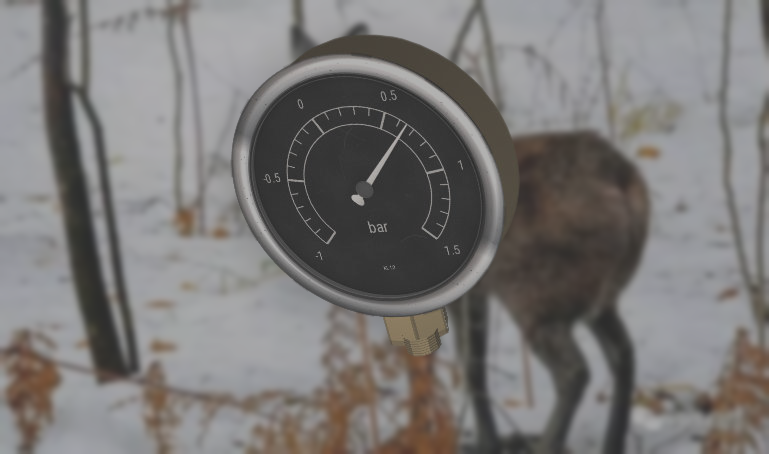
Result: 0.65 bar
